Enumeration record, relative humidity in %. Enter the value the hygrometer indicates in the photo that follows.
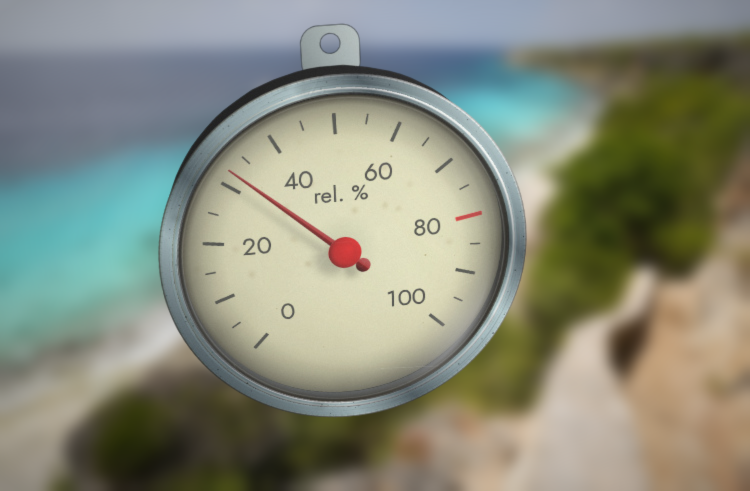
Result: 32.5 %
